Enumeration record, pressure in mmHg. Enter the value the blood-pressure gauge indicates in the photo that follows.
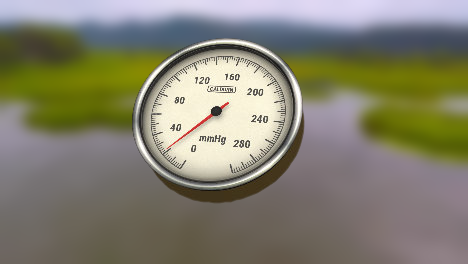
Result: 20 mmHg
